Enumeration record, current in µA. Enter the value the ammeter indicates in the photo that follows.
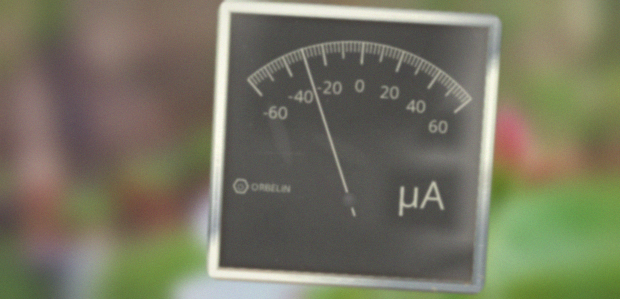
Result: -30 µA
